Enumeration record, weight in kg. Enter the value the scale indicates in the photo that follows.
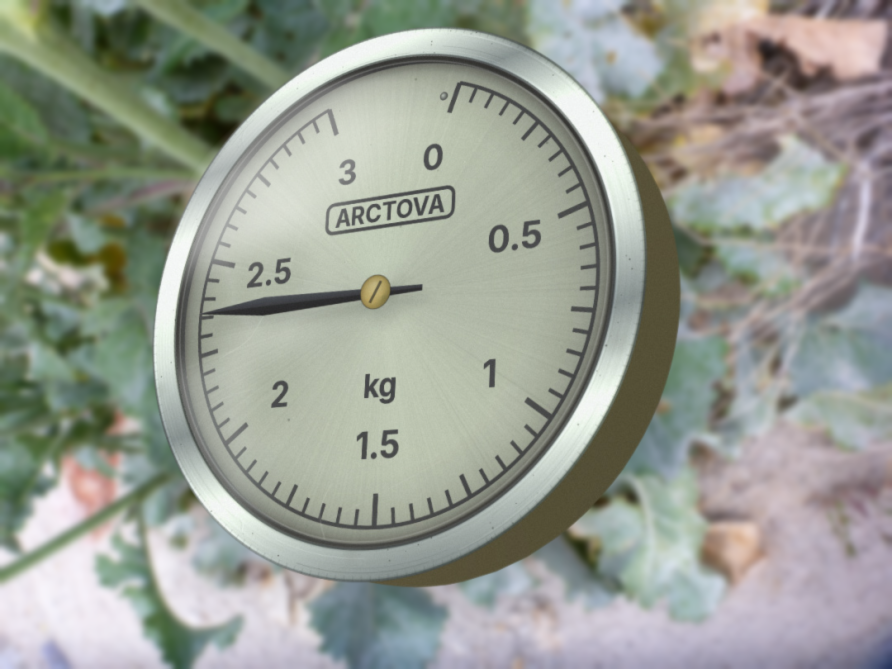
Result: 2.35 kg
